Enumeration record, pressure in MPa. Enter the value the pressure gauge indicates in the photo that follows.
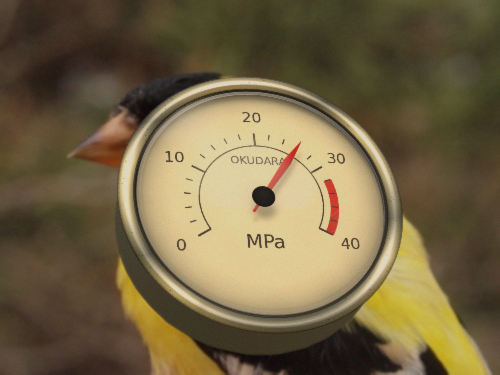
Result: 26 MPa
